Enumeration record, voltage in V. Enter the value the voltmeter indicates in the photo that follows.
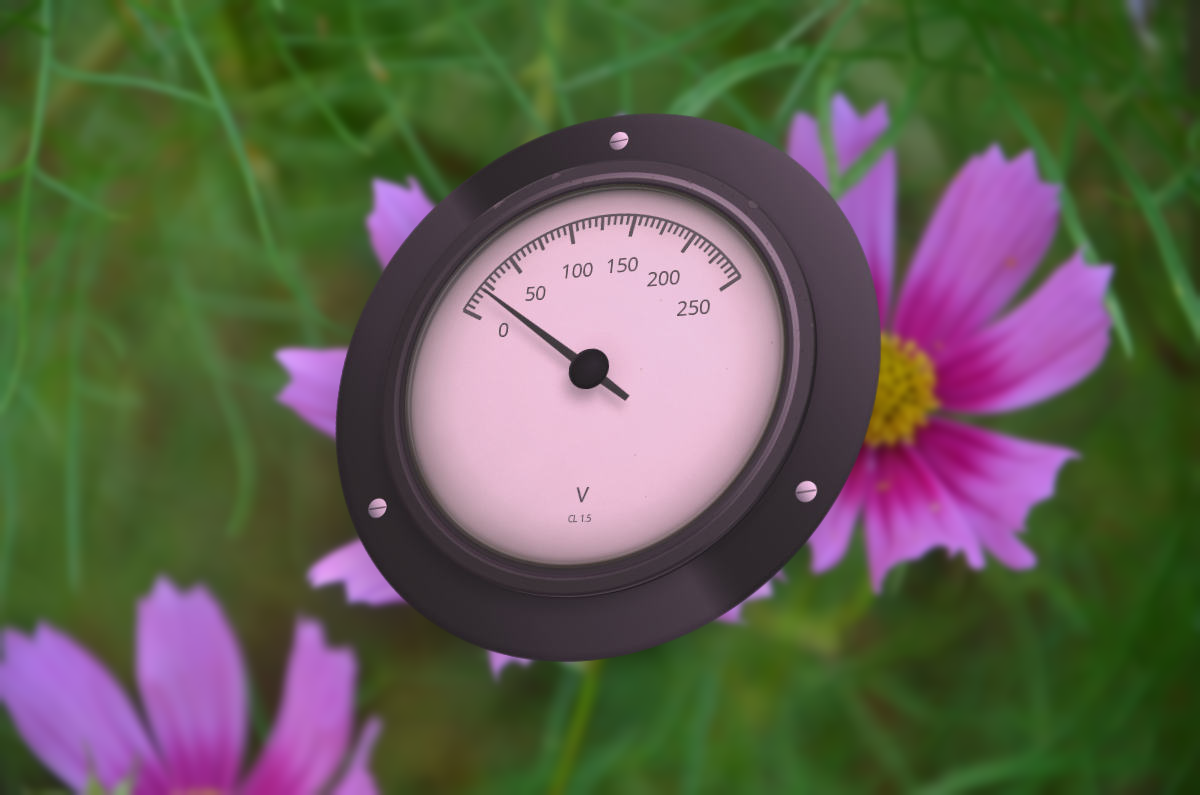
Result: 20 V
